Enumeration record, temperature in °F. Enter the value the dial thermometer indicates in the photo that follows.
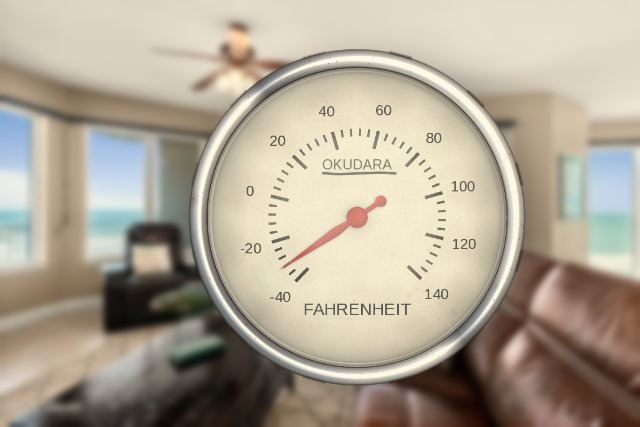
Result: -32 °F
